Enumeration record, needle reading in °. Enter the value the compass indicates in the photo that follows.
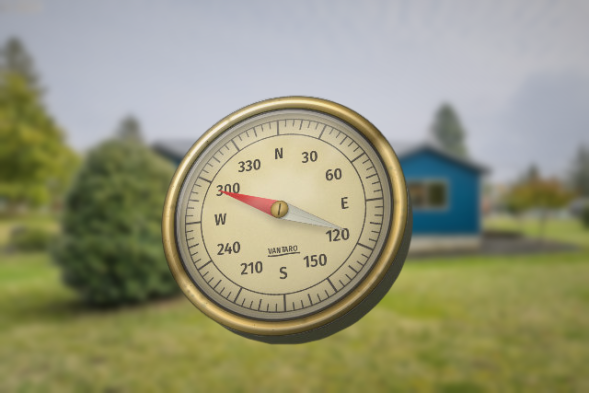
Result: 295 °
